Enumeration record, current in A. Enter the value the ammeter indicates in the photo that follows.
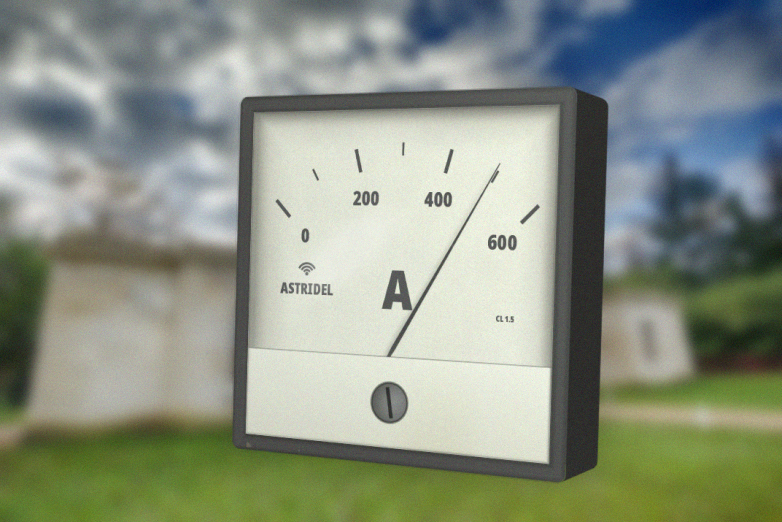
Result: 500 A
